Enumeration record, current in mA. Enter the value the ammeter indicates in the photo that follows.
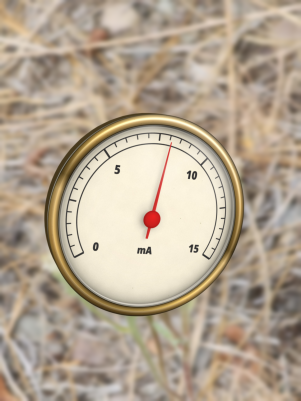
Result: 8 mA
